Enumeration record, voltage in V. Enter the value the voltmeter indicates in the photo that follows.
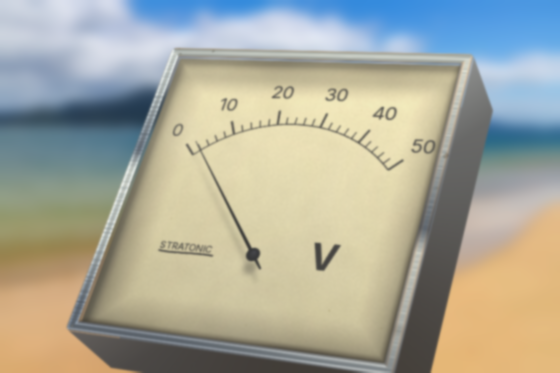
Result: 2 V
